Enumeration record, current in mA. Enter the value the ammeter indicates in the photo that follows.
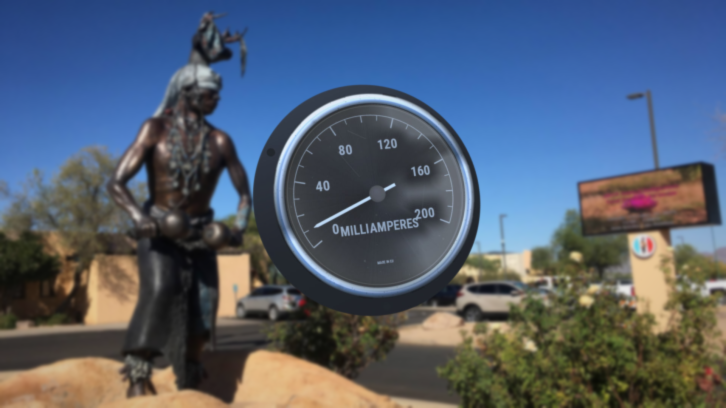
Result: 10 mA
